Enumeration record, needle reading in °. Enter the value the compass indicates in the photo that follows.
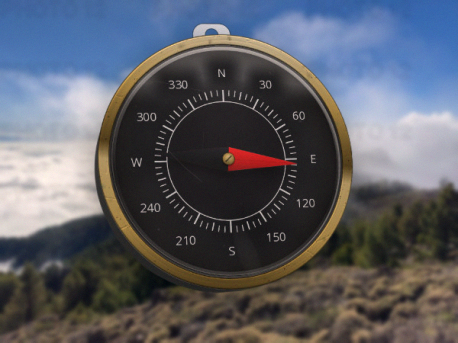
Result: 95 °
